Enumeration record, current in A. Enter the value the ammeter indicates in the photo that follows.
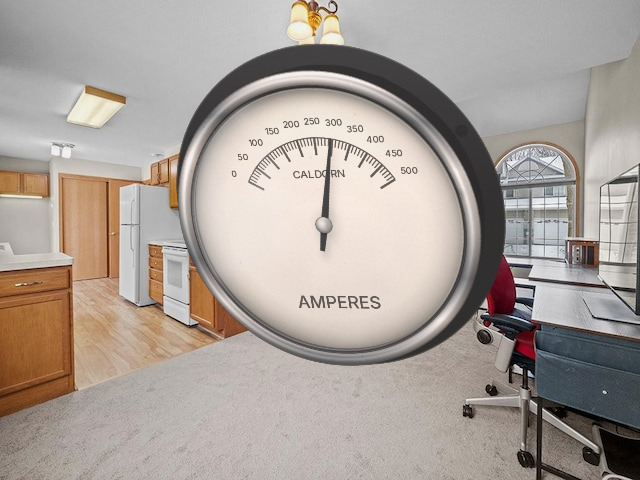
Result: 300 A
